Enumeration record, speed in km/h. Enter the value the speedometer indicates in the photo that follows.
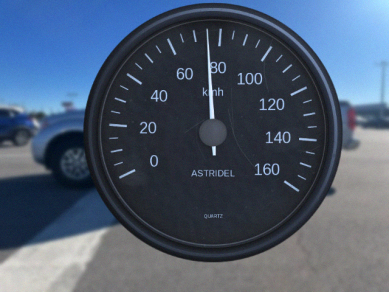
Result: 75 km/h
